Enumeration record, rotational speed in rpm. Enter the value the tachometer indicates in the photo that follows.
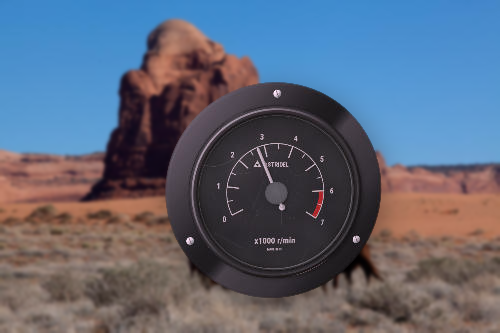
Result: 2750 rpm
